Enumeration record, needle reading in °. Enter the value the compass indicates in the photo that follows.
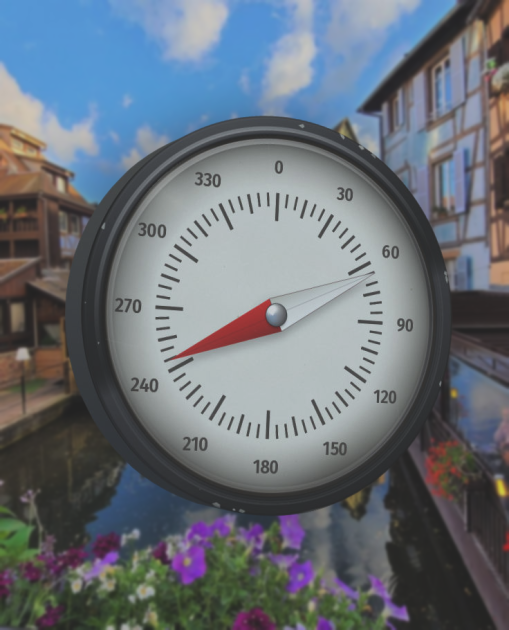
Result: 245 °
